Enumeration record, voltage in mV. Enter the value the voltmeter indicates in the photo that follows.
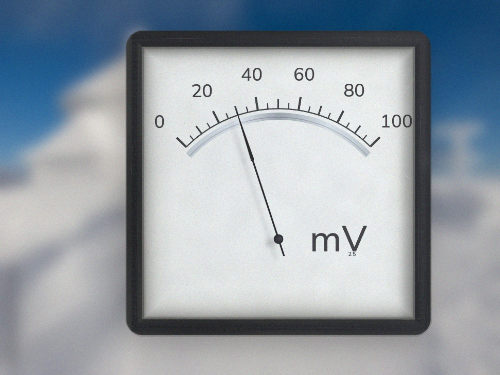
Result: 30 mV
